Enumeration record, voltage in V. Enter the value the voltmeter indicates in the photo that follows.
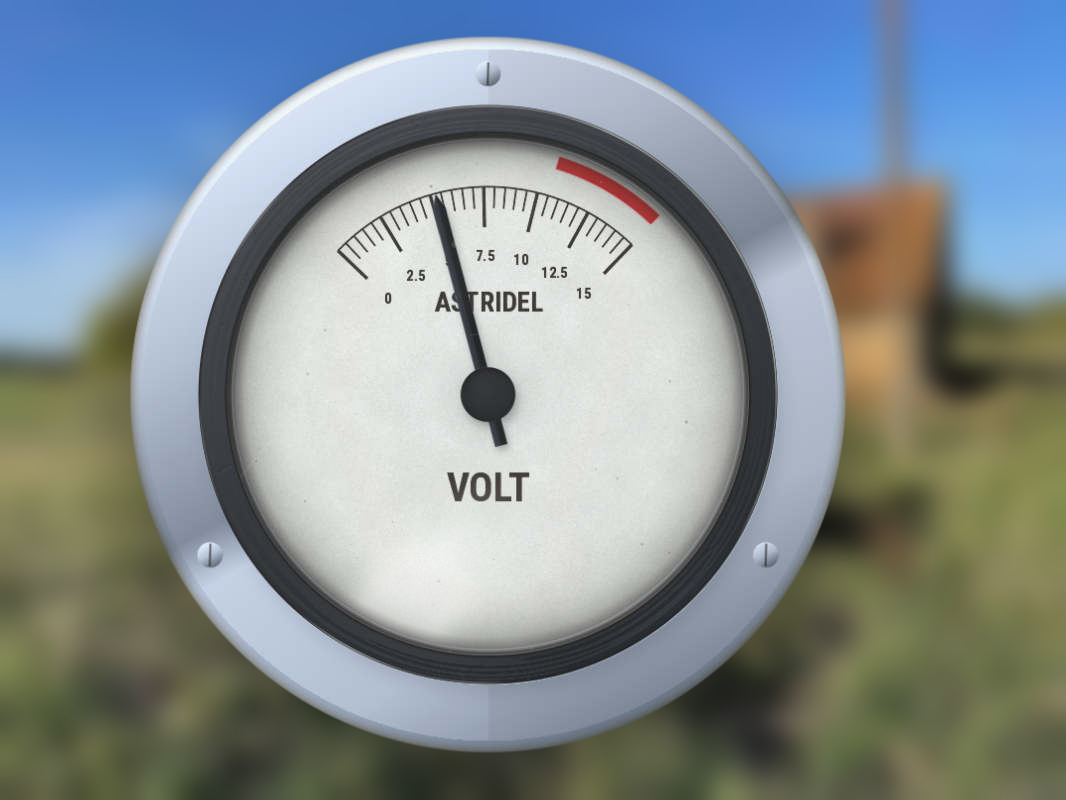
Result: 5.25 V
